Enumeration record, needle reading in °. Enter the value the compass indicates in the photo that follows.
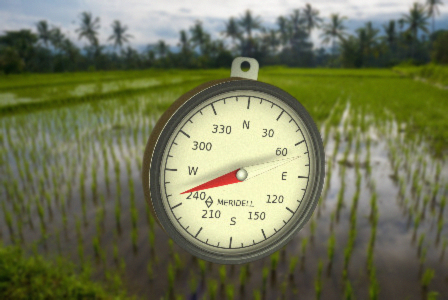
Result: 250 °
